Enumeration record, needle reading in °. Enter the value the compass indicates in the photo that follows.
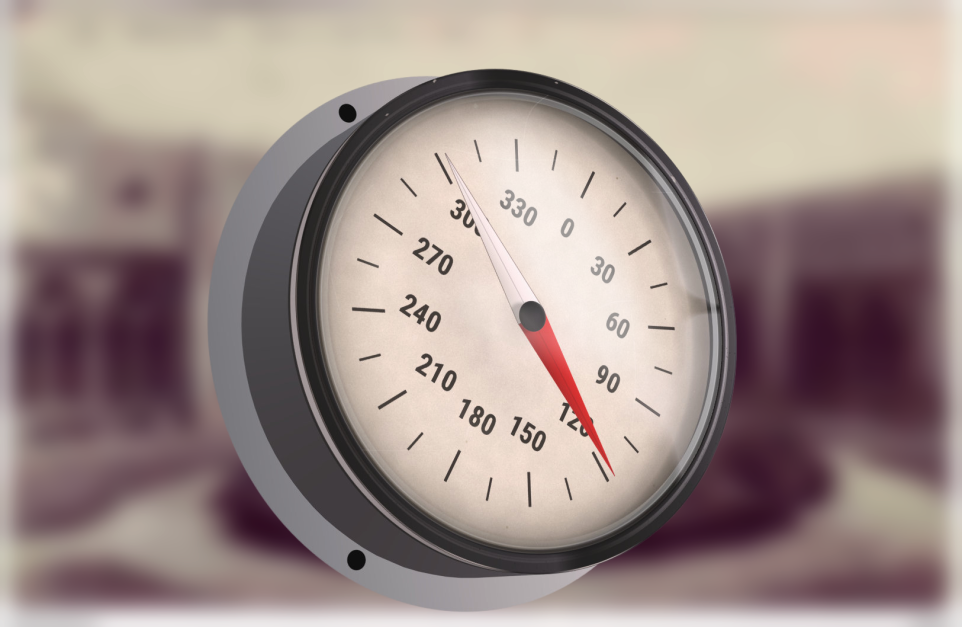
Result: 120 °
